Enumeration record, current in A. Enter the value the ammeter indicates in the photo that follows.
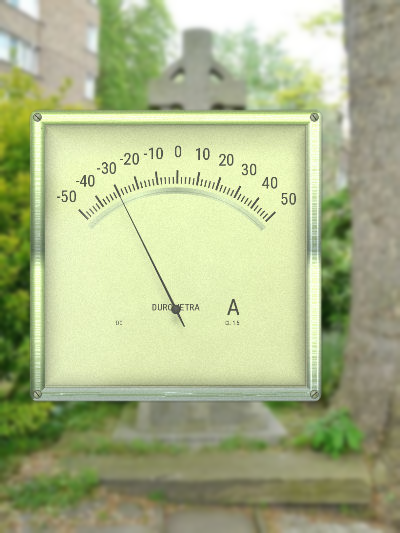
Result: -30 A
